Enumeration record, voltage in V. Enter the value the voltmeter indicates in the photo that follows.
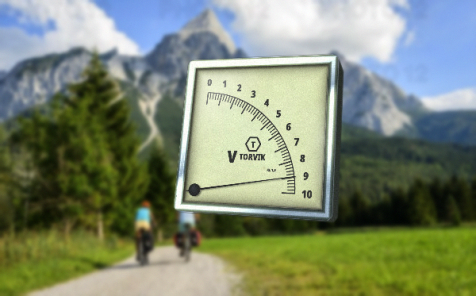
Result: 9 V
